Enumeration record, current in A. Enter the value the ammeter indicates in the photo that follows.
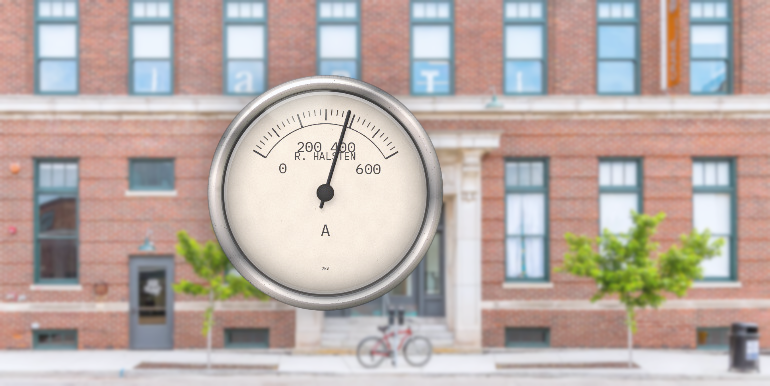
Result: 380 A
